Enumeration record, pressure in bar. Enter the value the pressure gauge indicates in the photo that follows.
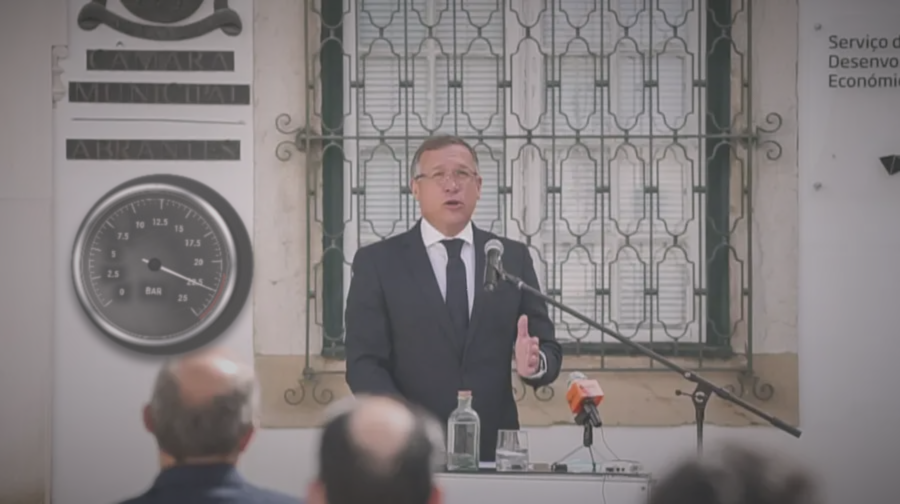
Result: 22.5 bar
